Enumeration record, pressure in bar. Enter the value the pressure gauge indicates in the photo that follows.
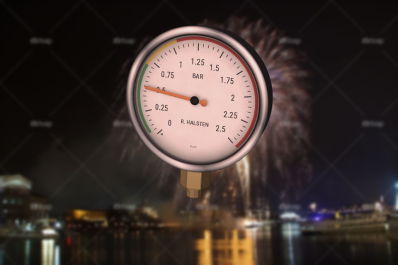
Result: 0.5 bar
